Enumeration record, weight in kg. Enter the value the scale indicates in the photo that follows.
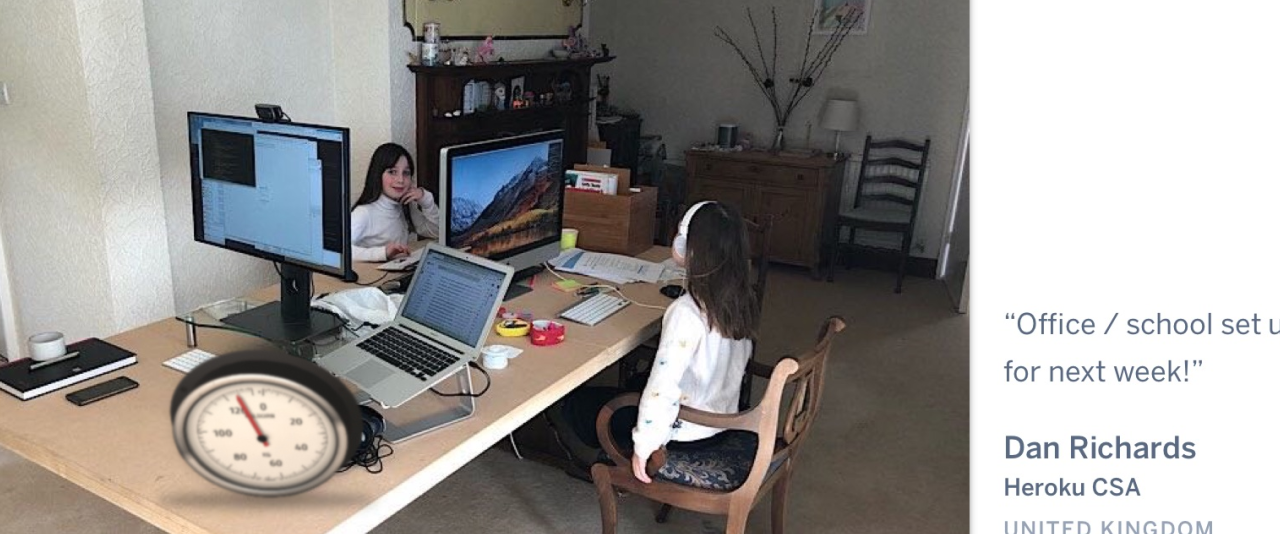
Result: 125 kg
